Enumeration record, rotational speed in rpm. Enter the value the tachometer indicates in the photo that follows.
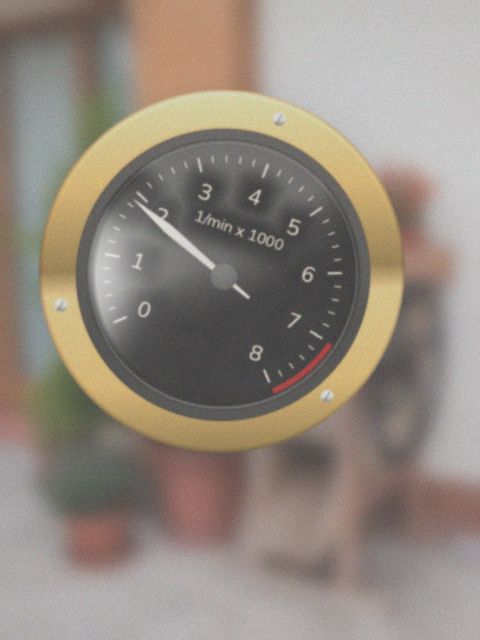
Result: 1900 rpm
